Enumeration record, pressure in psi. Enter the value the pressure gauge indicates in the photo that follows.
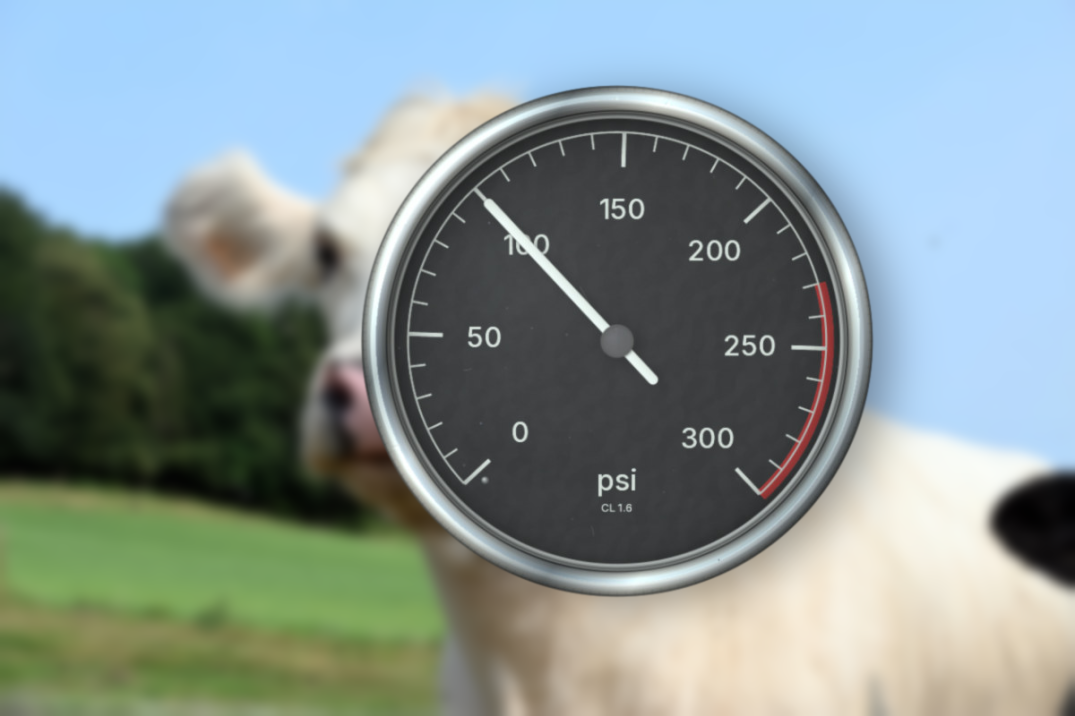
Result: 100 psi
